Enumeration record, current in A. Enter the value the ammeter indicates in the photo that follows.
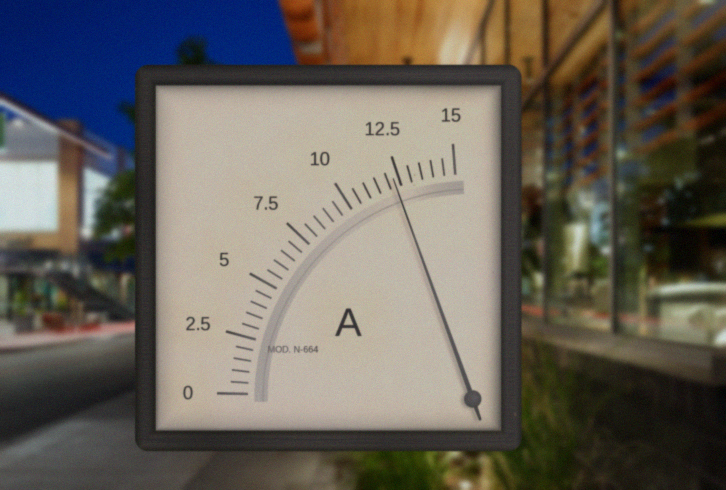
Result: 12.25 A
